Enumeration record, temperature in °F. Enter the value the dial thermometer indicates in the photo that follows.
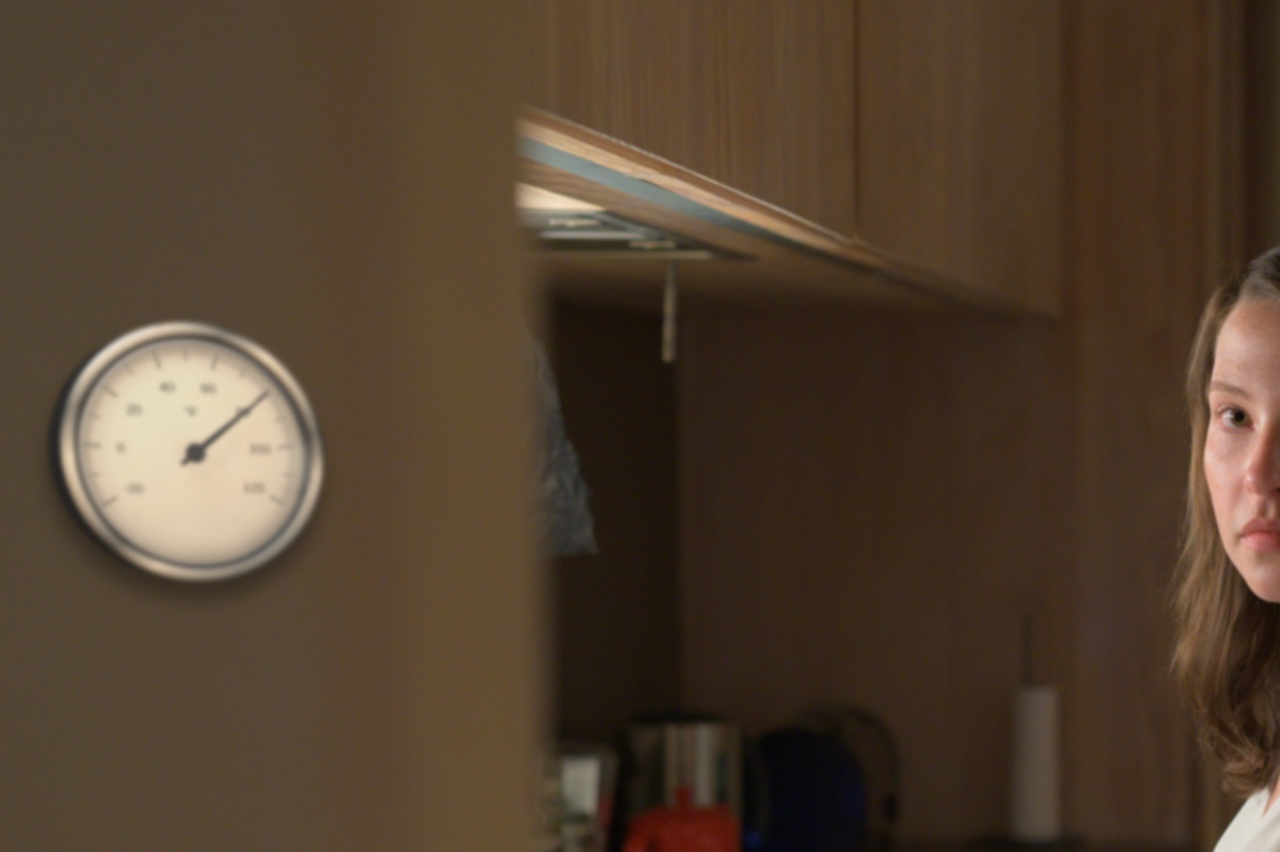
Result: 80 °F
